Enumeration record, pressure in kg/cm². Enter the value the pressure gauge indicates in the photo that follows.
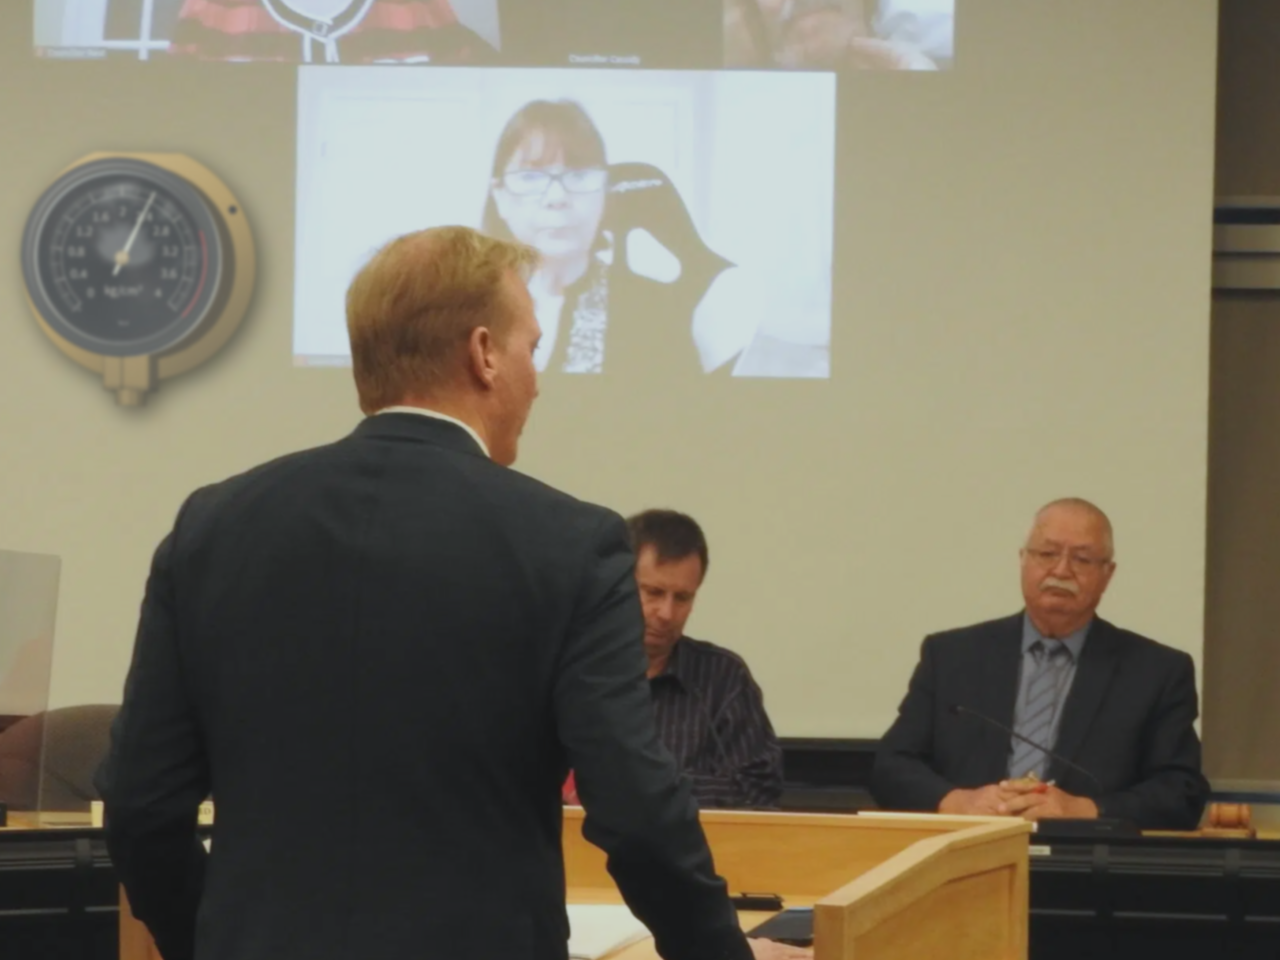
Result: 2.4 kg/cm²
